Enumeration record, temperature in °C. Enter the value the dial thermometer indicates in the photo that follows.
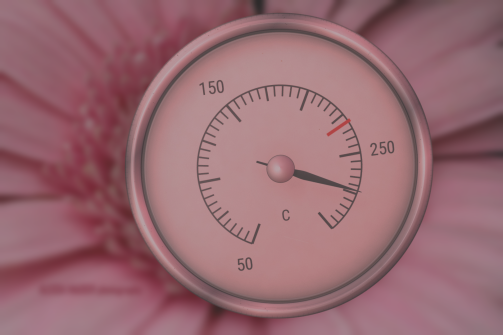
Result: 272.5 °C
